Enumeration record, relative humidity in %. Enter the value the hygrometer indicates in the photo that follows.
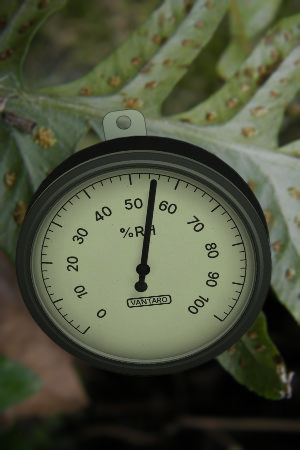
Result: 55 %
